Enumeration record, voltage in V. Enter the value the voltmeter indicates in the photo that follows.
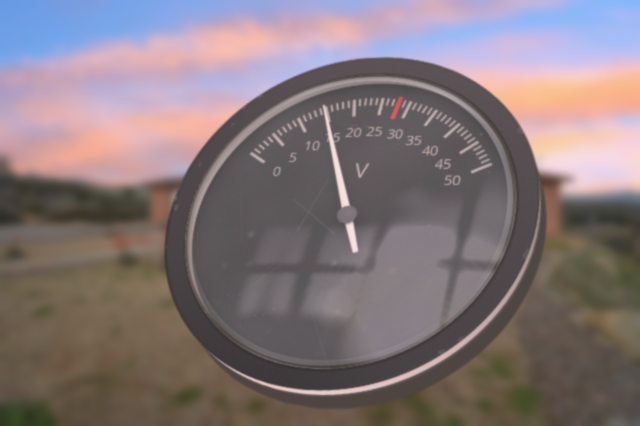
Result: 15 V
